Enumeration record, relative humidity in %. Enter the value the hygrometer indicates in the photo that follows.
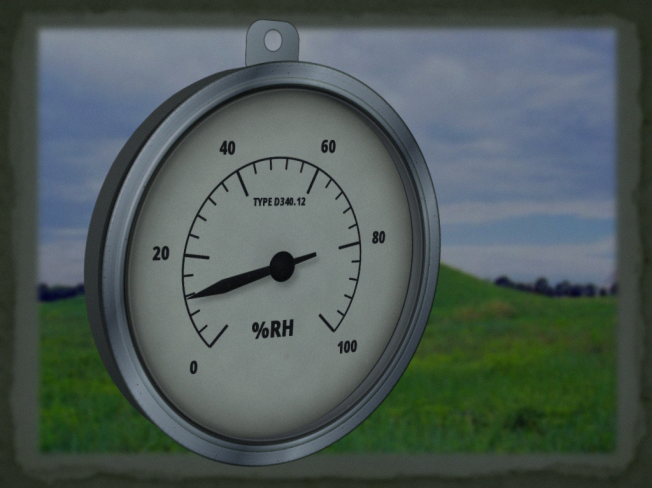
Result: 12 %
